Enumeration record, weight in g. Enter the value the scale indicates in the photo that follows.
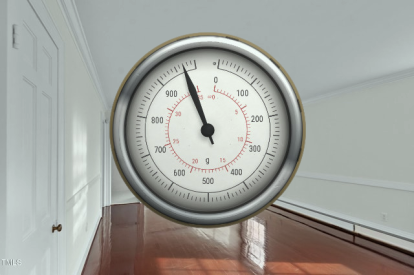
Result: 970 g
